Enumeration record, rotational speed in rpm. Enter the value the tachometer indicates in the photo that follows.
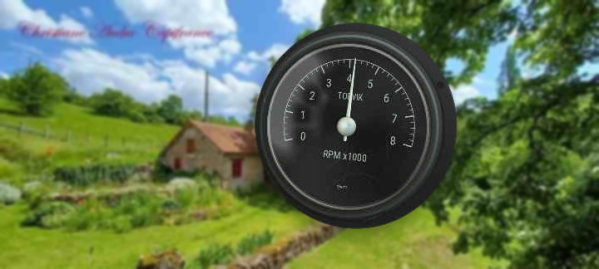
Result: 4200 rpm
